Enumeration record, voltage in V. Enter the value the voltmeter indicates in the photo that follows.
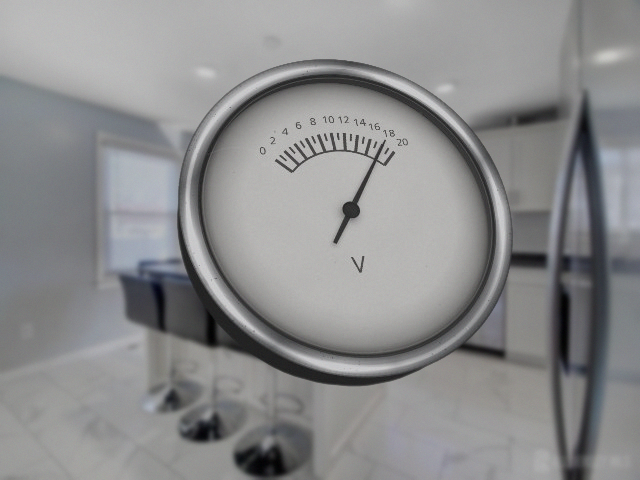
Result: 18 V
